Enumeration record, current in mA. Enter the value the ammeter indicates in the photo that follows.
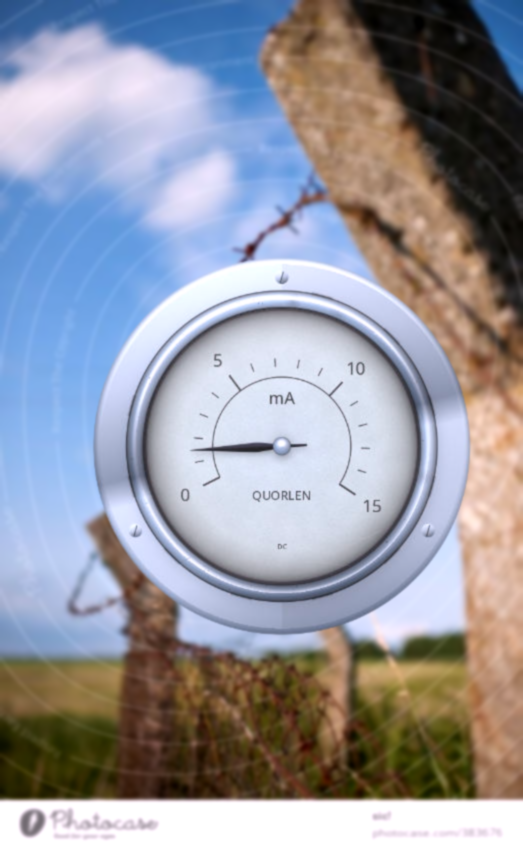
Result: 1.5 mA
